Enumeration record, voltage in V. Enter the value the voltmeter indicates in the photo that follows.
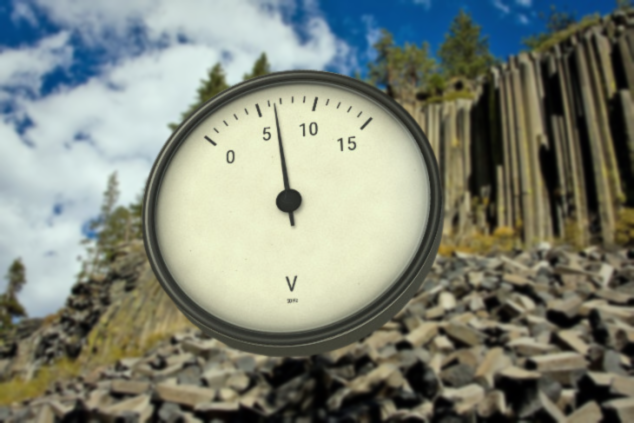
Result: 6.5 V
